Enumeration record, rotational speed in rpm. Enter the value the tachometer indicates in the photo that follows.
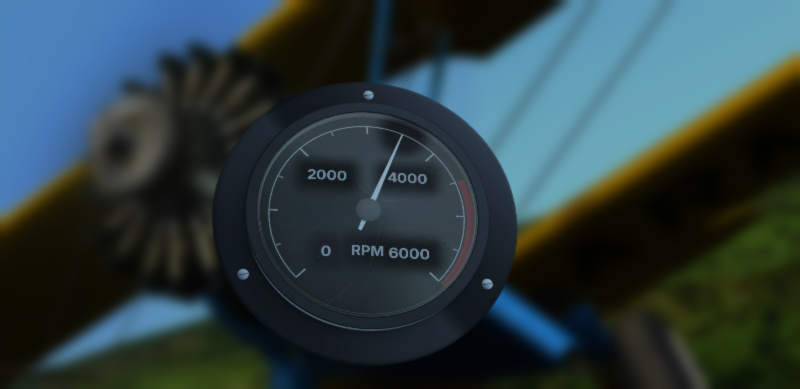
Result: 3500 rpm
